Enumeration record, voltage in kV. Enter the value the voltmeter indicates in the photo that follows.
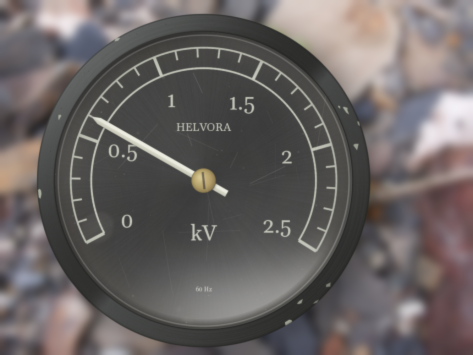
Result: 0.6 kV
